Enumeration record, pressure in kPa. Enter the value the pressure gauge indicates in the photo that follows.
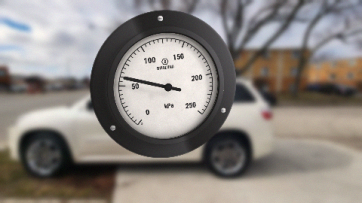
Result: 60 kPa
